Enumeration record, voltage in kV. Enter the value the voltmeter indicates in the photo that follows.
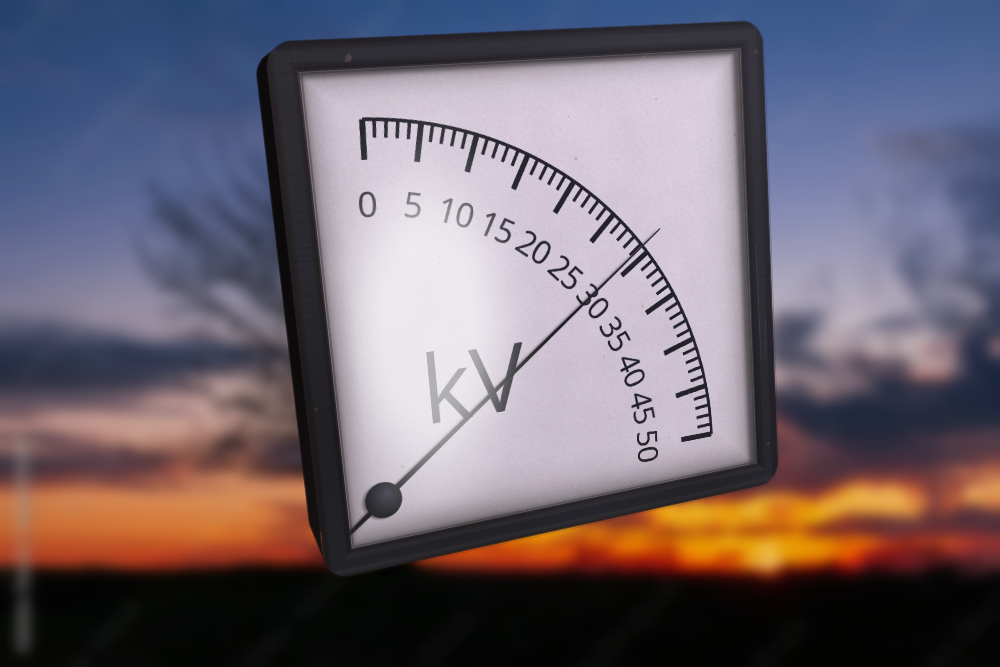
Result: 29 kV
